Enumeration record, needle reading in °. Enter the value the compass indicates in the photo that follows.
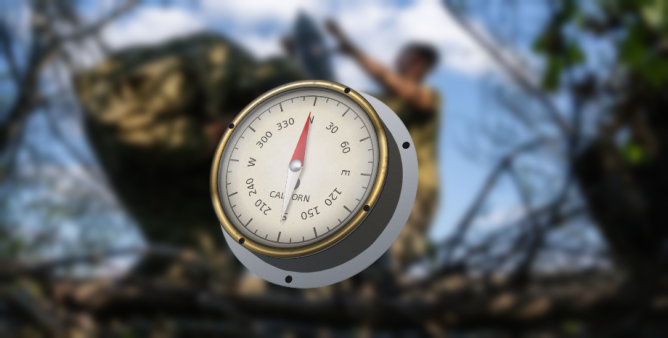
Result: 0 °
